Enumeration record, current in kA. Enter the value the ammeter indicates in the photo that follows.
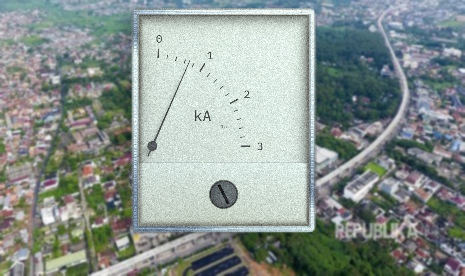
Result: 0.7 kA
